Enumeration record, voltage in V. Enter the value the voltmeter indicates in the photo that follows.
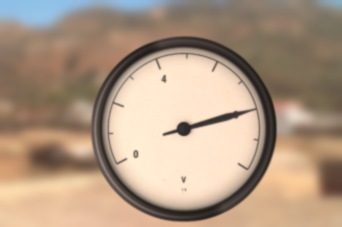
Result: 8 V
